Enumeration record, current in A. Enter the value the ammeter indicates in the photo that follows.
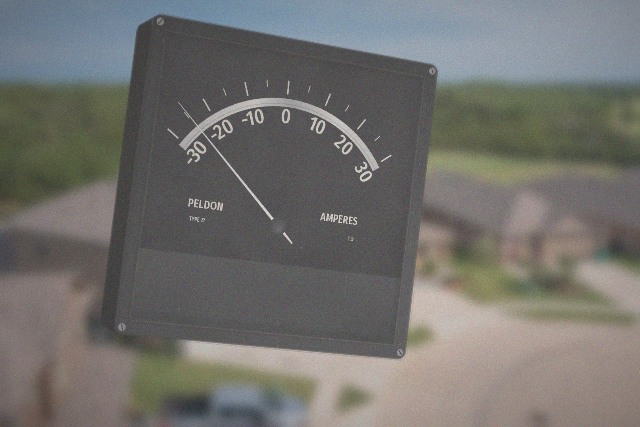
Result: -25 A
